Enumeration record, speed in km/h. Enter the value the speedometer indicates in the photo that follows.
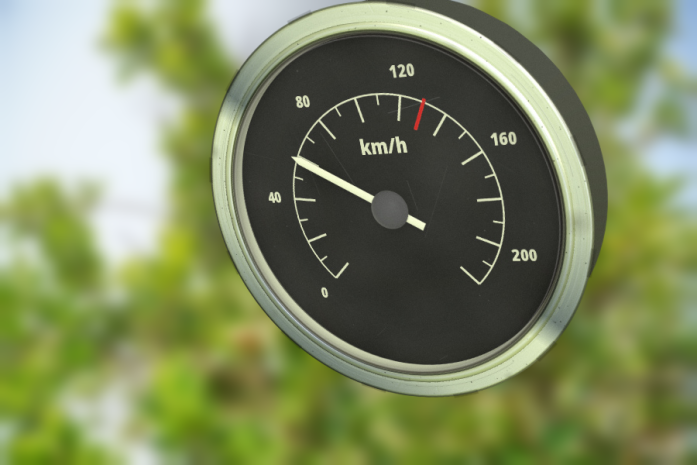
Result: 60 km/h
